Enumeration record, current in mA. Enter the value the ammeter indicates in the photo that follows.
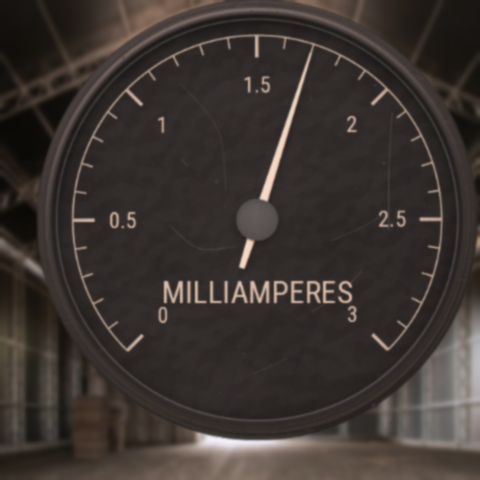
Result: 1.7 mA
